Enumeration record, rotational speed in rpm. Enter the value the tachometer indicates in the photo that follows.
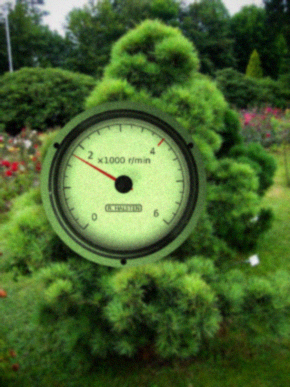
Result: 1750 rpm
